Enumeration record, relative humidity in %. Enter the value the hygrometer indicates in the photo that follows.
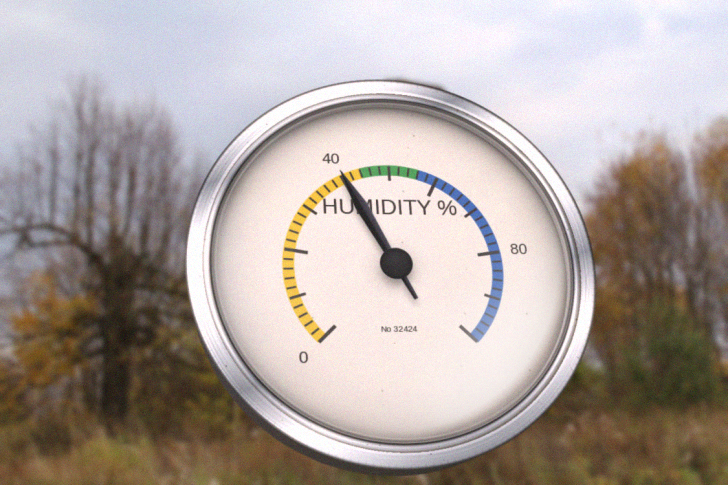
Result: 40 %
